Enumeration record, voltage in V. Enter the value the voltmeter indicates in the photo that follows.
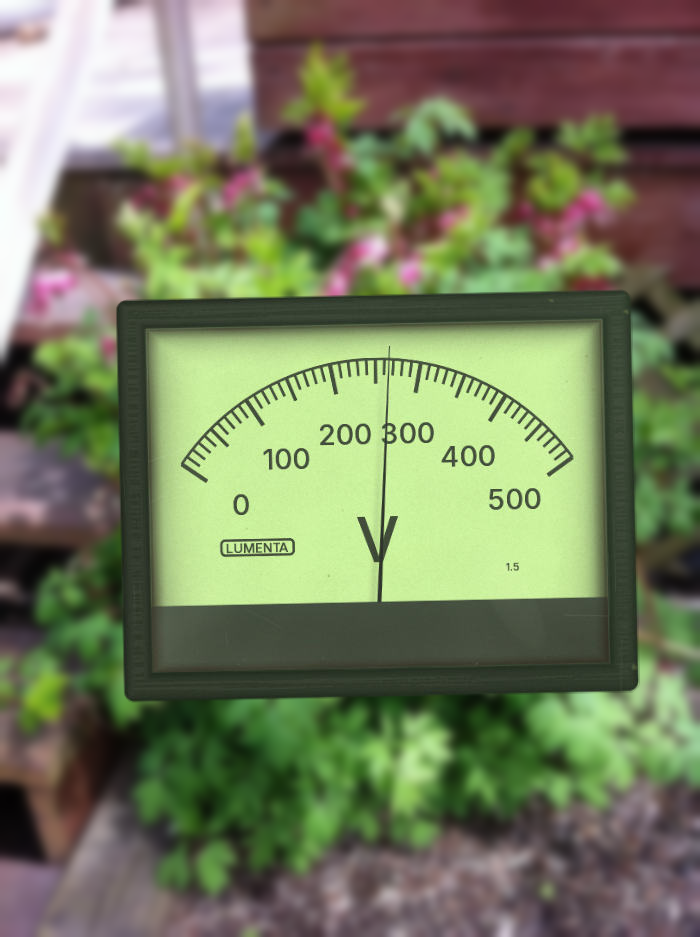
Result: 265 V
